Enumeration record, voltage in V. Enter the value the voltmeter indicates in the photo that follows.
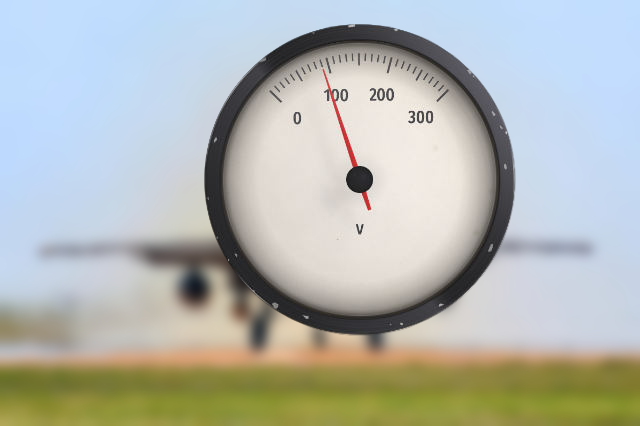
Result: 90 V
